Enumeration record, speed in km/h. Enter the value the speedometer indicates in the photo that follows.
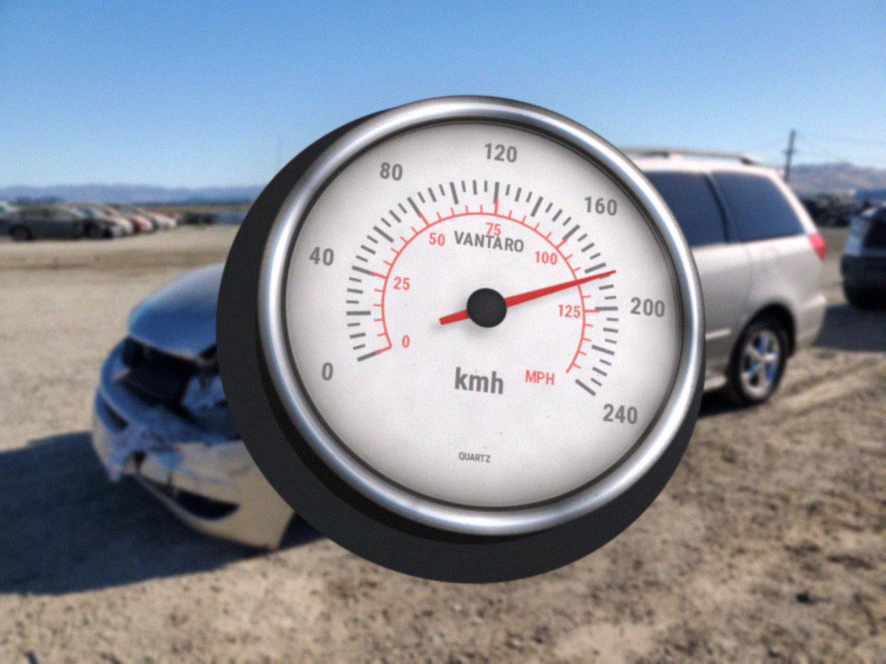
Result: 185 km/h
